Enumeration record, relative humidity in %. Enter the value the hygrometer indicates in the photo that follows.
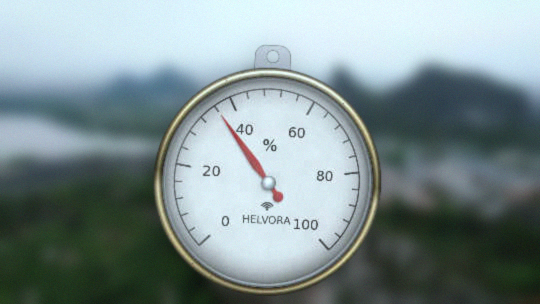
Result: 36 %
